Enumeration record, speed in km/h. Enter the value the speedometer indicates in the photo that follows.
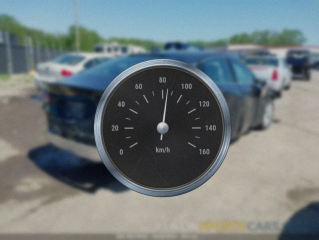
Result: 85 km/h
